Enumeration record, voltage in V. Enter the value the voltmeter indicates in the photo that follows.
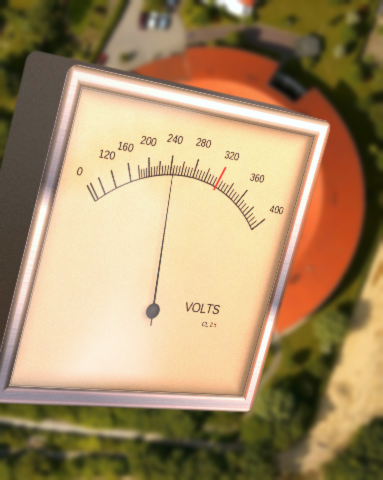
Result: 240 V
